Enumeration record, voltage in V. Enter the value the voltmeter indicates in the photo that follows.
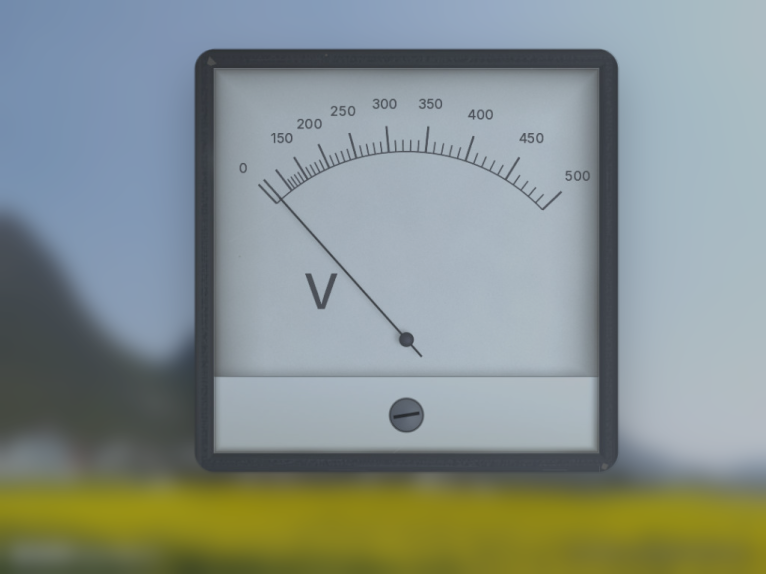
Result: 50 V
